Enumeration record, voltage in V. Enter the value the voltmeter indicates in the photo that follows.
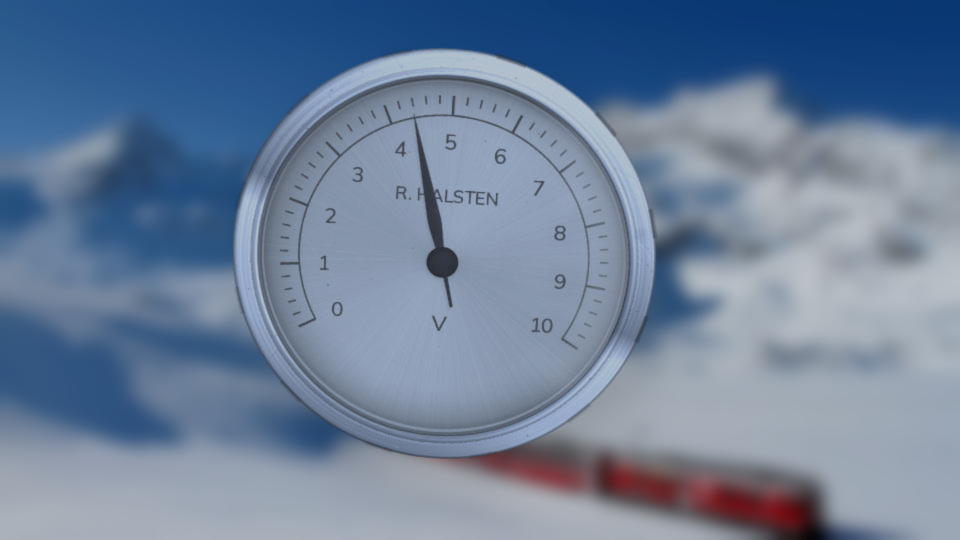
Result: 4.4 V
